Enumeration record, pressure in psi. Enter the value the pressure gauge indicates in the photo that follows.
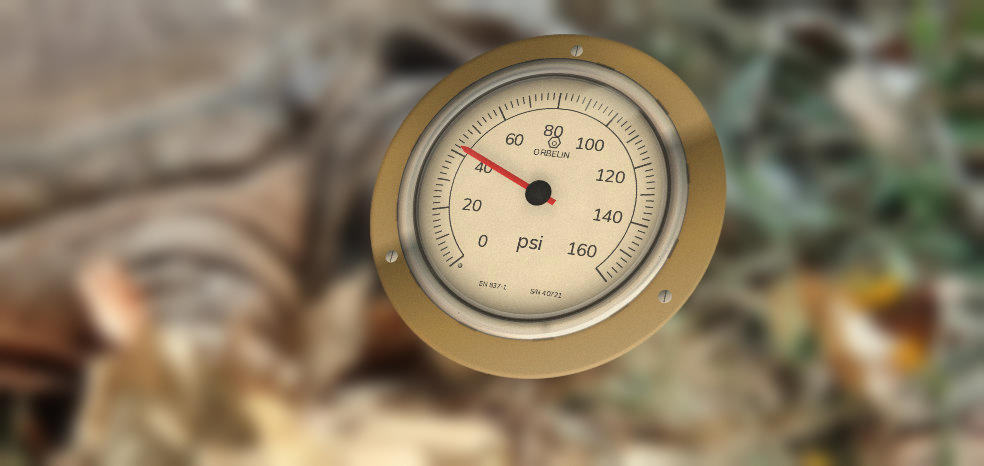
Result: 42 psi
